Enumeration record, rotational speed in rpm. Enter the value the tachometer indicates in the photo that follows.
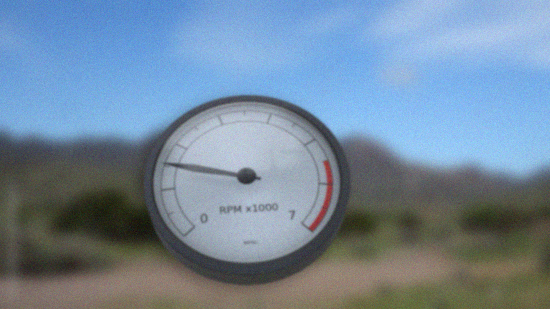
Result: 1500 rpm
